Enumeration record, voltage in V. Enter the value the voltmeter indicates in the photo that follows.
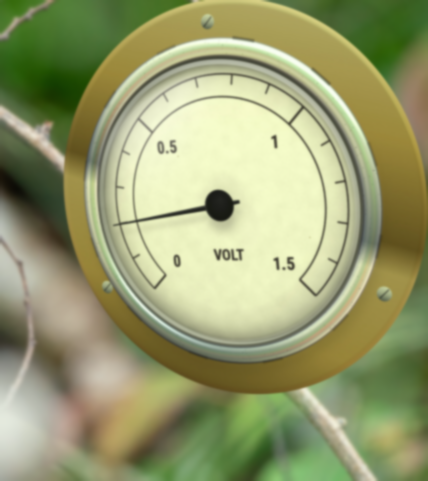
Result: 0.2 V
